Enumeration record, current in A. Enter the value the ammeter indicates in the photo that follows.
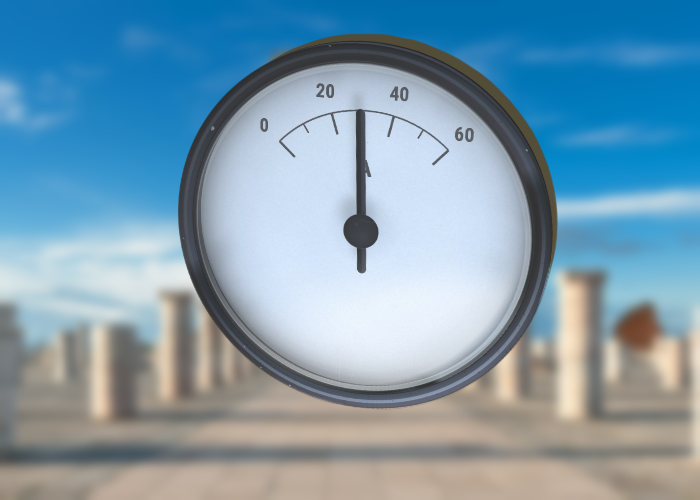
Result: 30 A
